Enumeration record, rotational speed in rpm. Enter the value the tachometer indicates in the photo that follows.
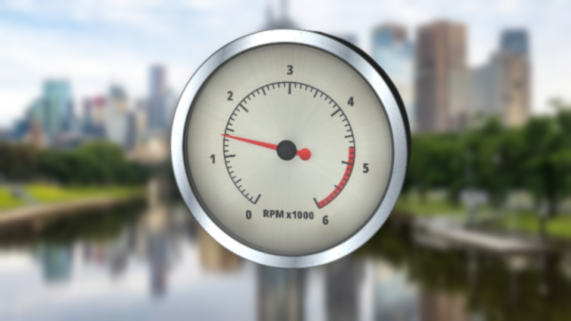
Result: 1400 rpm
